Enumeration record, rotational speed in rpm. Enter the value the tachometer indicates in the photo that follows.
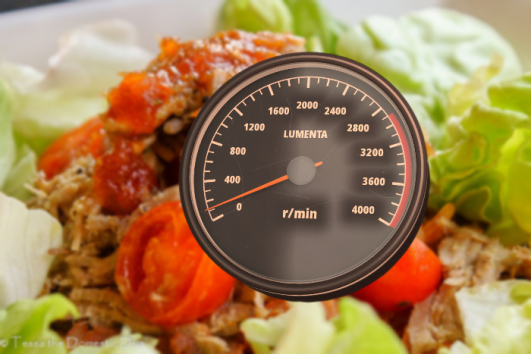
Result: 100 rpm
